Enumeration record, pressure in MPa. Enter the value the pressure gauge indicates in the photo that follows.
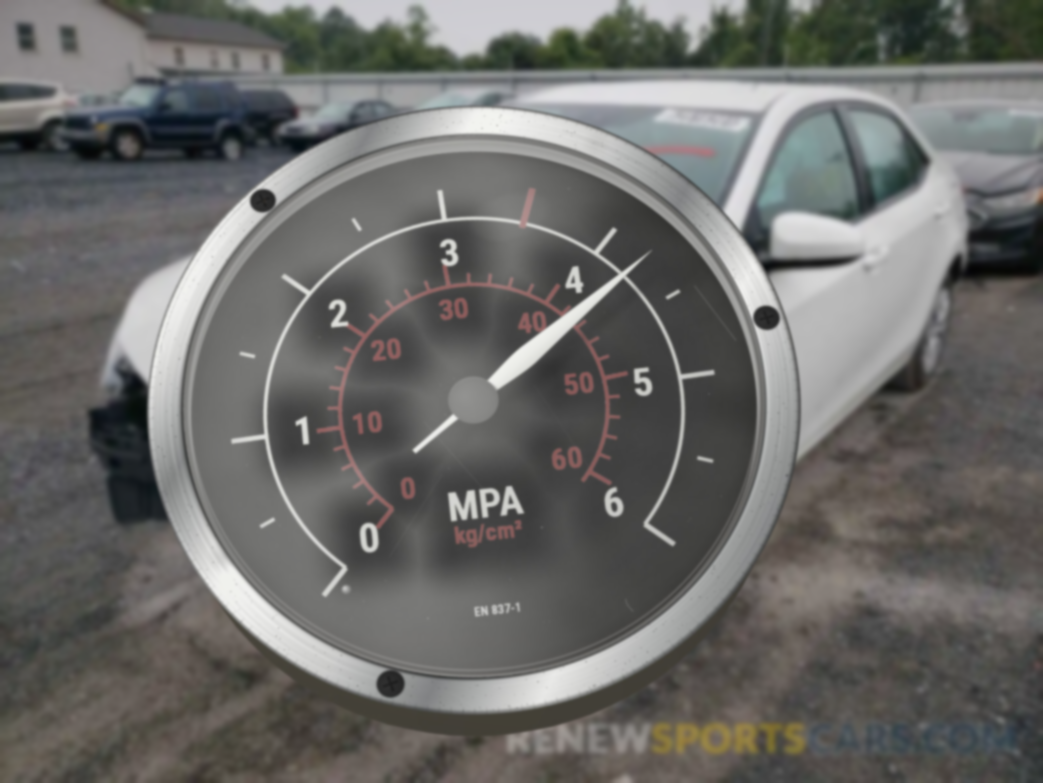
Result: 4.25 MPa
